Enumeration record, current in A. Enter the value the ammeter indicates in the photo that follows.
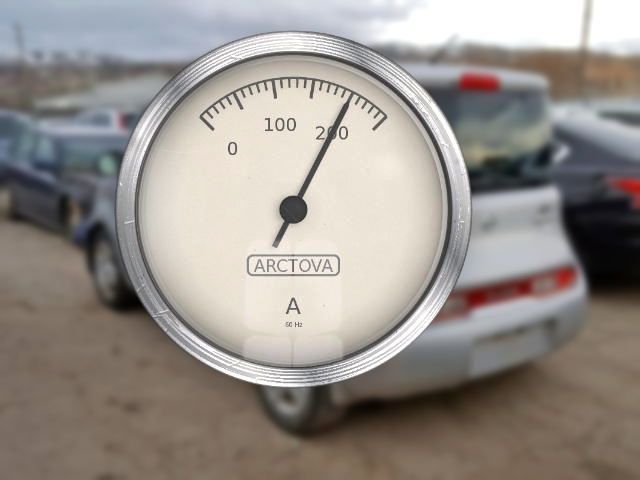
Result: 200 A
